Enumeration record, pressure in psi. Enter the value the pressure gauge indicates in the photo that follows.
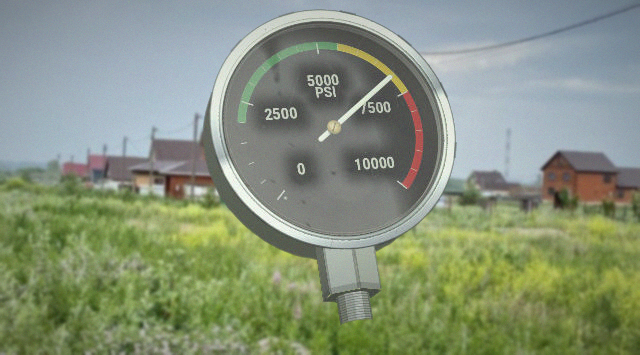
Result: 7000 psi
